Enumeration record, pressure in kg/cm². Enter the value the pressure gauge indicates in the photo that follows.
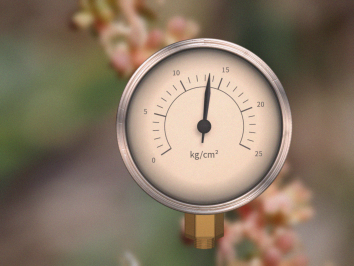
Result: 13.5 kg/cm²
